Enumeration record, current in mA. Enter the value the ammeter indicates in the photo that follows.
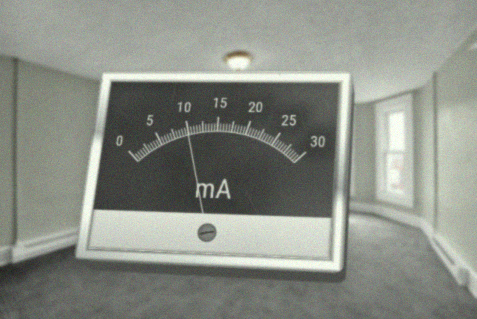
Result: 10 mA
